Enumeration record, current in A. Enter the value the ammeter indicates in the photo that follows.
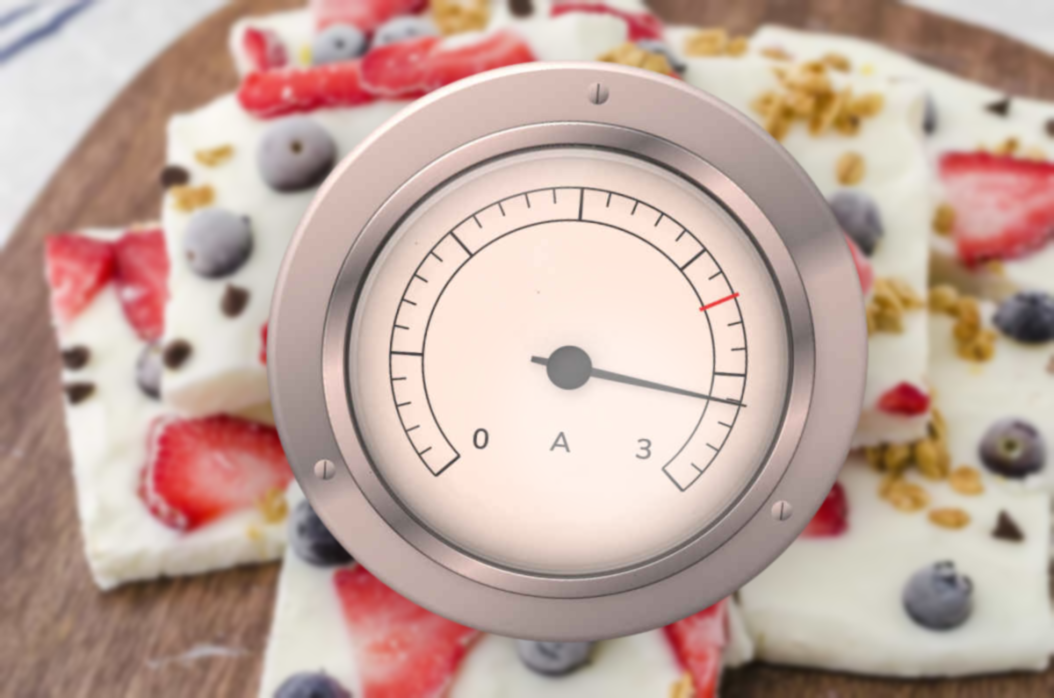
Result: 2.6 A
